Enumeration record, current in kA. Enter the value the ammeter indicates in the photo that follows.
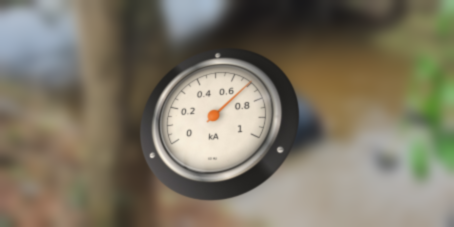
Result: 0.7 kA
